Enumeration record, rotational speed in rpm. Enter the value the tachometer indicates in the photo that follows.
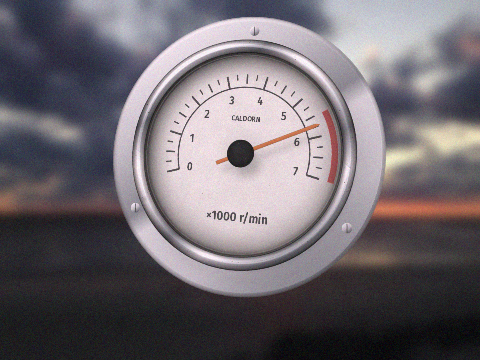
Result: 5750 rpm
